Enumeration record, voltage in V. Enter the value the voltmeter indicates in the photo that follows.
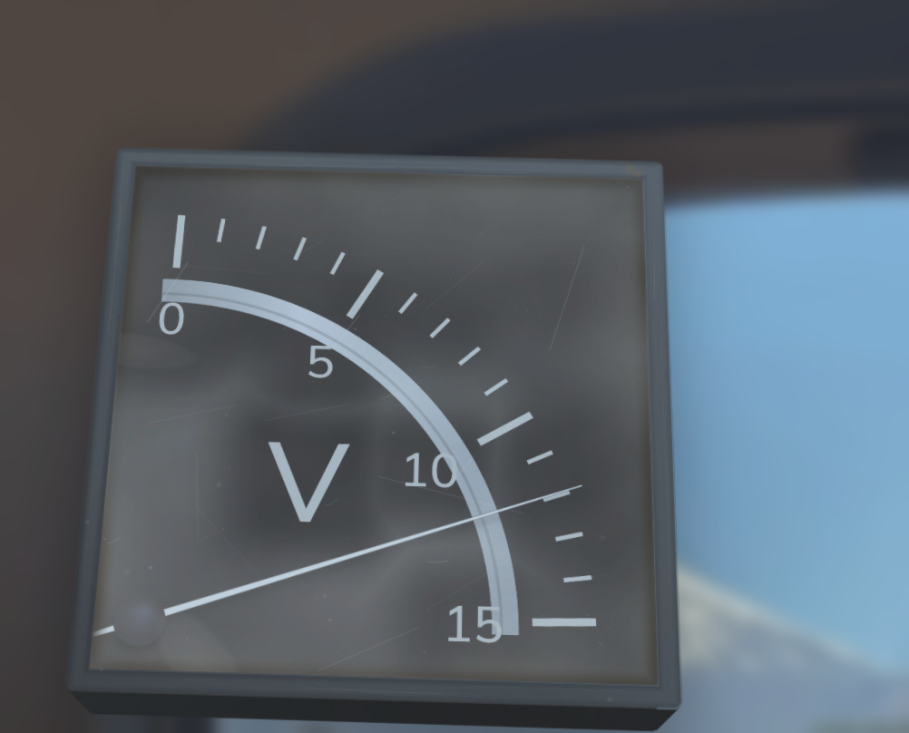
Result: 12 V
